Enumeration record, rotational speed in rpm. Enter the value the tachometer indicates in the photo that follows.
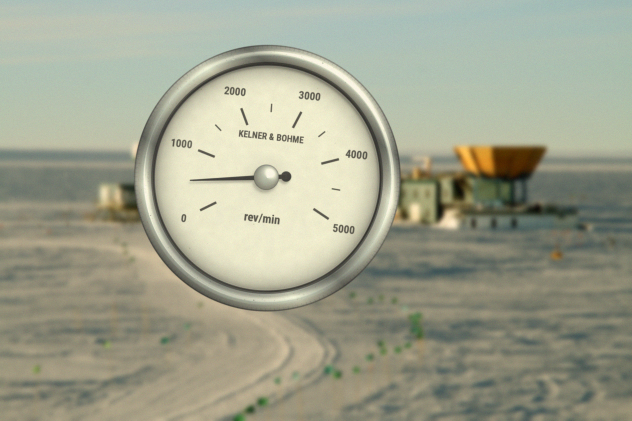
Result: 500 rpm
